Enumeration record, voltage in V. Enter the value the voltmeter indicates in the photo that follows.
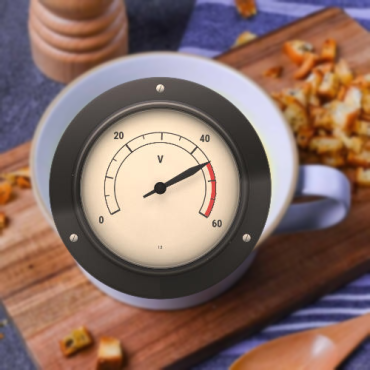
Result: 45 V
